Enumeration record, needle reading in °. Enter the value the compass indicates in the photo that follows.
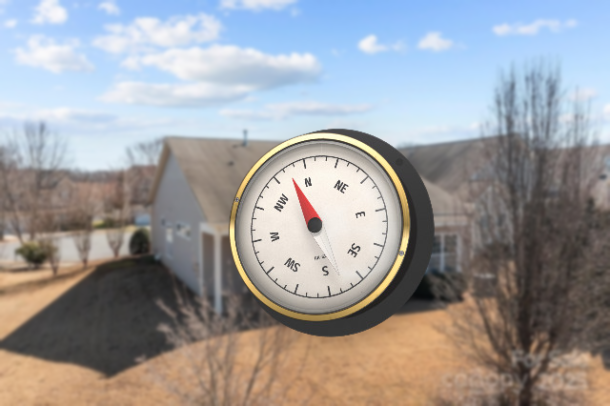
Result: 345 °
